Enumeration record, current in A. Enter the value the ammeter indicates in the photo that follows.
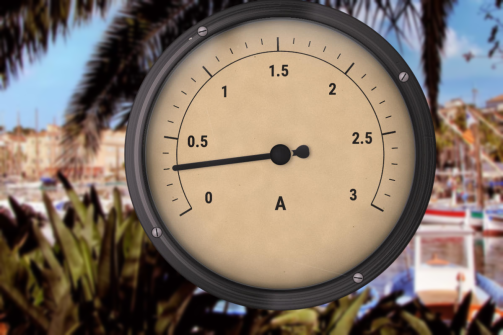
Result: 0.3 A
